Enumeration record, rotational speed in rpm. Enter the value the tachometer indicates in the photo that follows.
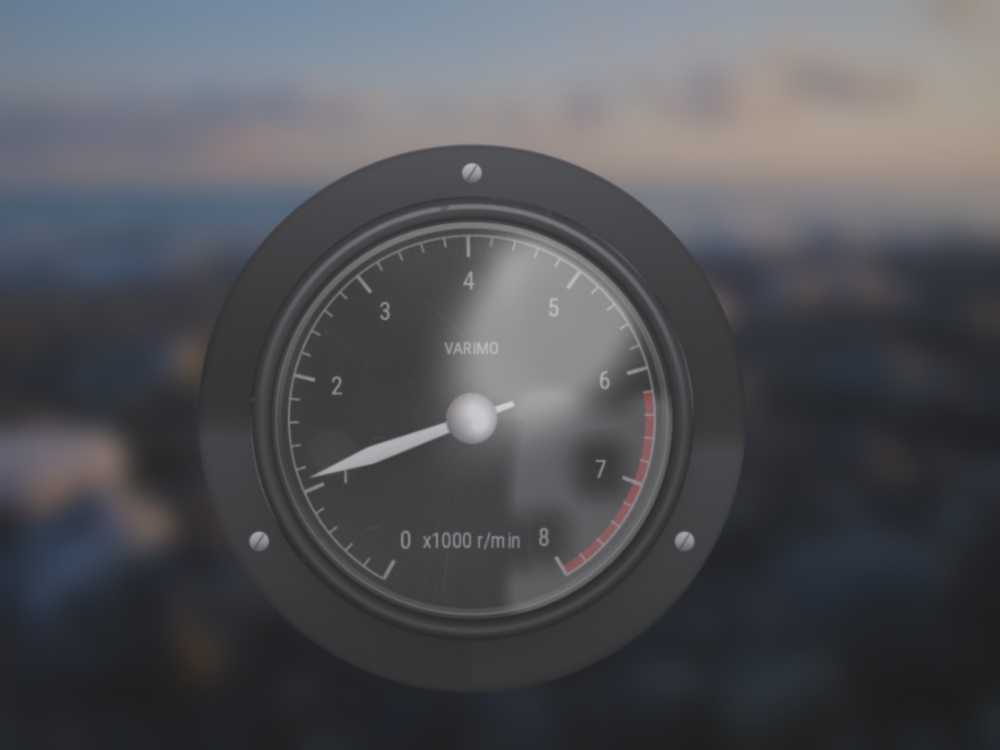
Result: 1100 rpm
